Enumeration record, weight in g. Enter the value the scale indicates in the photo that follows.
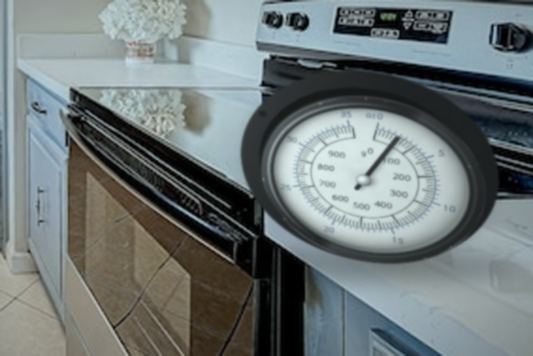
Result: 50 g
